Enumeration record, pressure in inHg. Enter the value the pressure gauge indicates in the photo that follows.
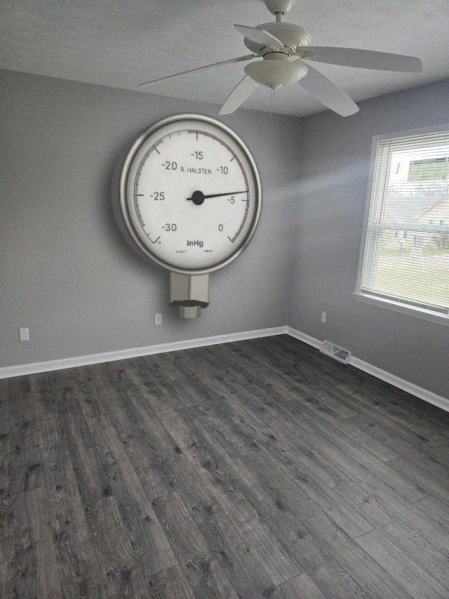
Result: -6 inHg
